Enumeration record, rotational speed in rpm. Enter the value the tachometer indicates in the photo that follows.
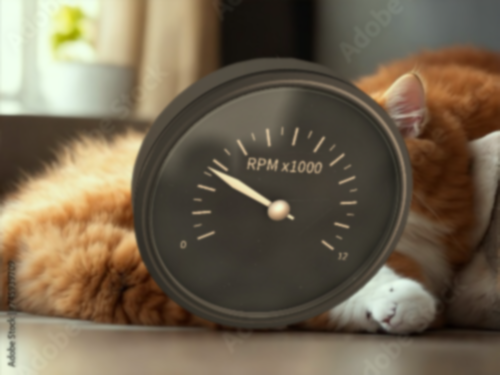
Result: 2750 rpm
